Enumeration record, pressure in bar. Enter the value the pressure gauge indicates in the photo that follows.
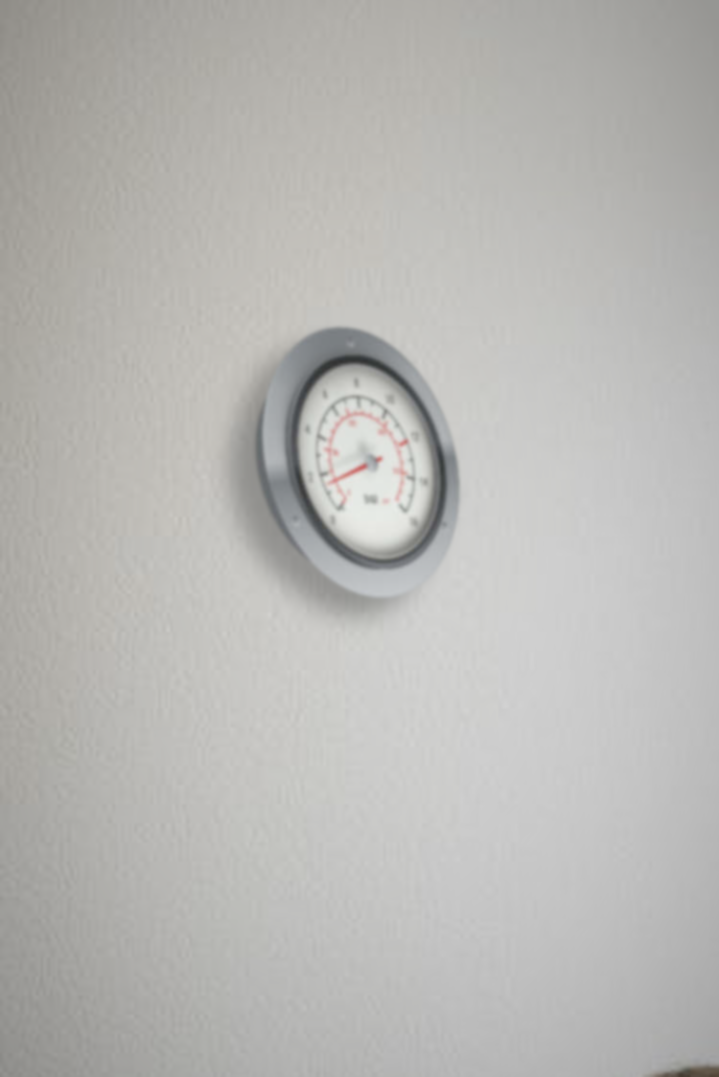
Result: 1.5 bar
